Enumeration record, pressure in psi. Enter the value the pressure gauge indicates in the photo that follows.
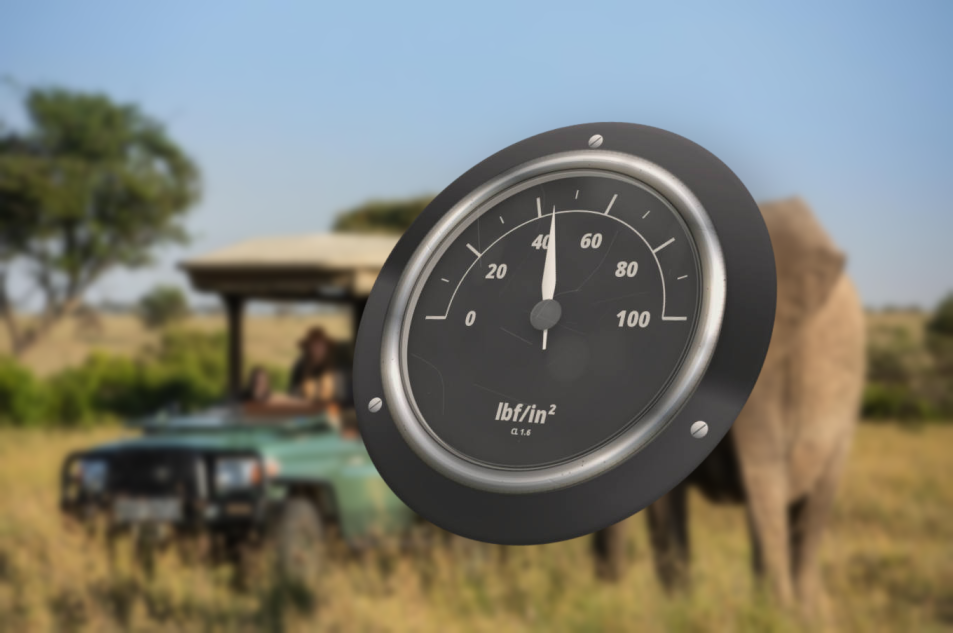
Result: 45 psi
